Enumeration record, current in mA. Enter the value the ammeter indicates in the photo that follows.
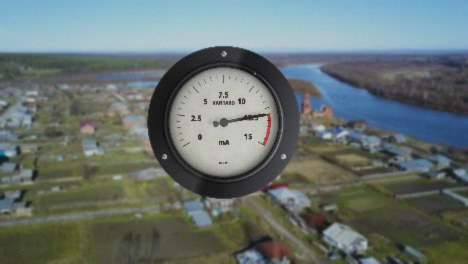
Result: 12.5 mA
